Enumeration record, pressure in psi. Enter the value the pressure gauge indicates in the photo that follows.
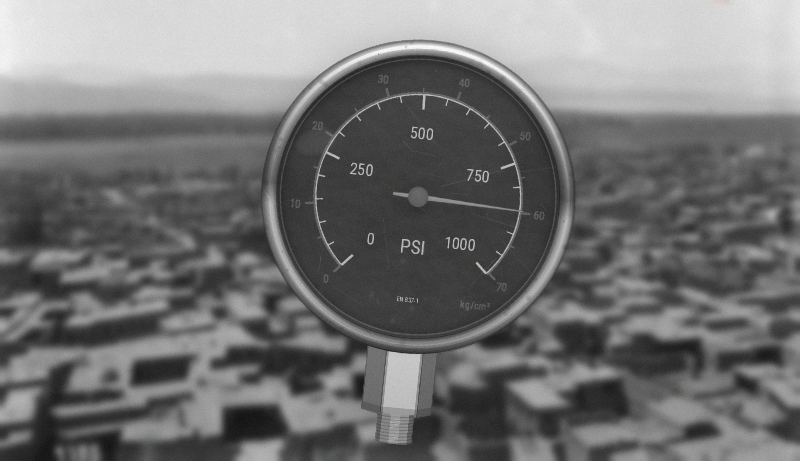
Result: 850 psi
